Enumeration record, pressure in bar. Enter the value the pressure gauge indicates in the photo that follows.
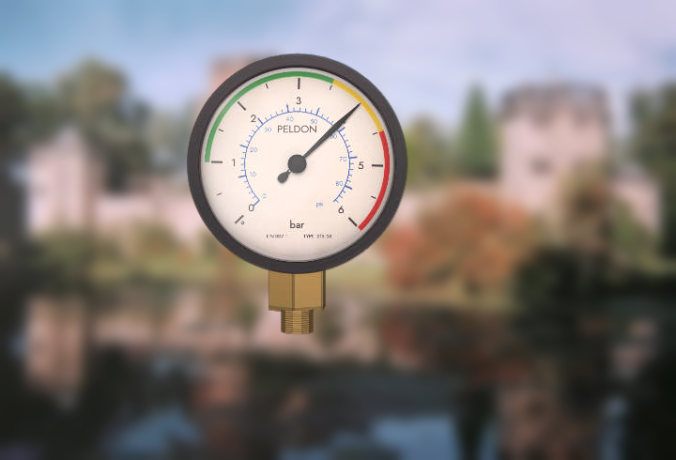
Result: 4 bar
